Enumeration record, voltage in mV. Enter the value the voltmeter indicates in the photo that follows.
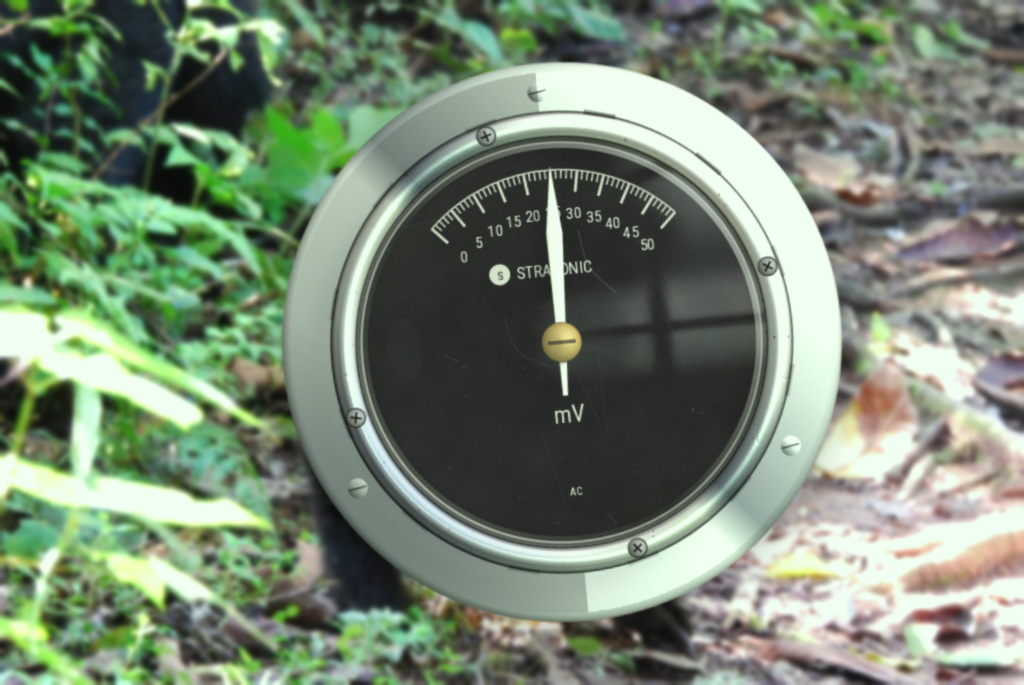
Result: 25 mV
